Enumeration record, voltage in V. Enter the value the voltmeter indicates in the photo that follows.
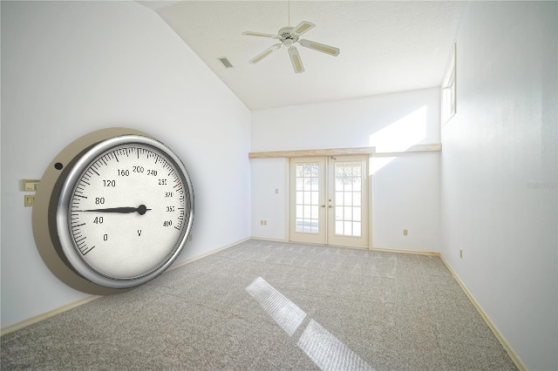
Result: 60 V
